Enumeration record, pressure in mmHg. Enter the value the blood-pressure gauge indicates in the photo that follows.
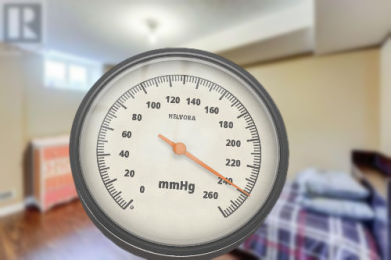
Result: 240 mmHg
